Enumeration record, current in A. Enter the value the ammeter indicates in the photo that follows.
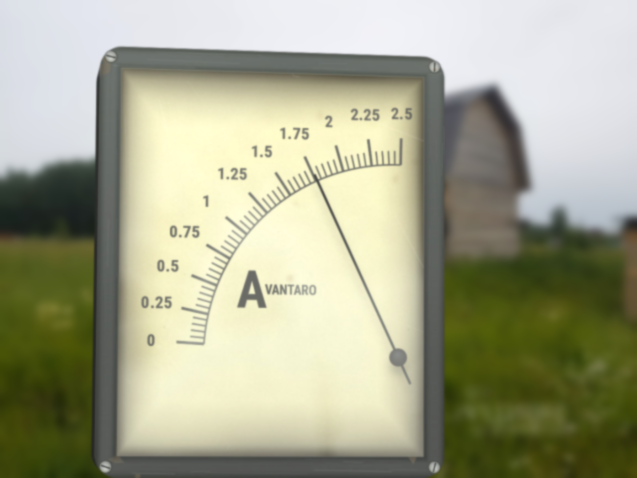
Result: 1.75 A
